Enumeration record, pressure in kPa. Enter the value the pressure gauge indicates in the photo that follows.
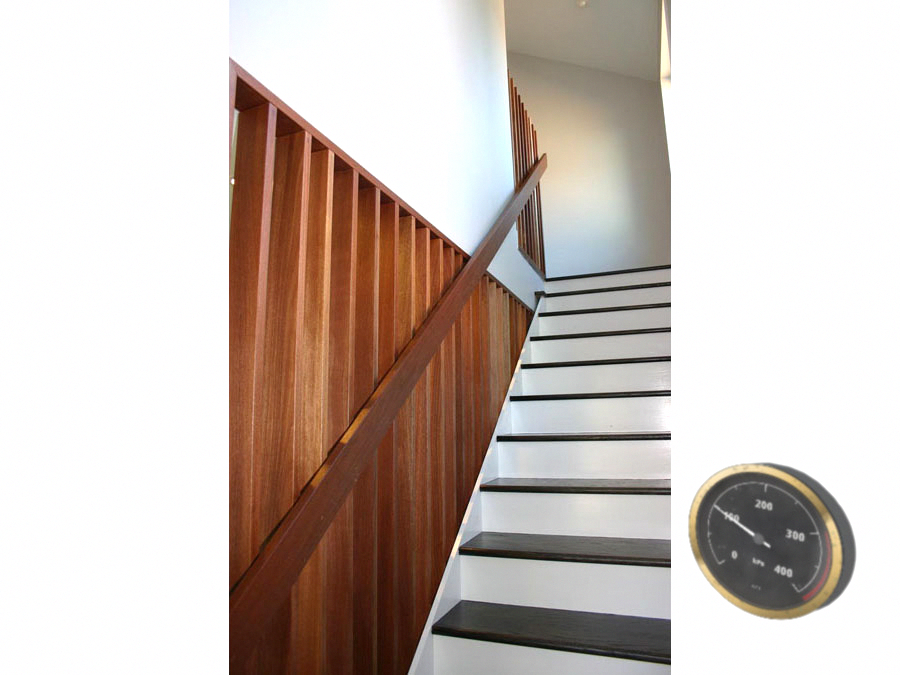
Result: 100 kPa
